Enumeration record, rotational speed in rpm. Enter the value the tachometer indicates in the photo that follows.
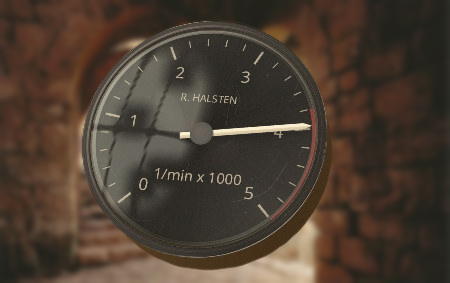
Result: 4000 rpm
